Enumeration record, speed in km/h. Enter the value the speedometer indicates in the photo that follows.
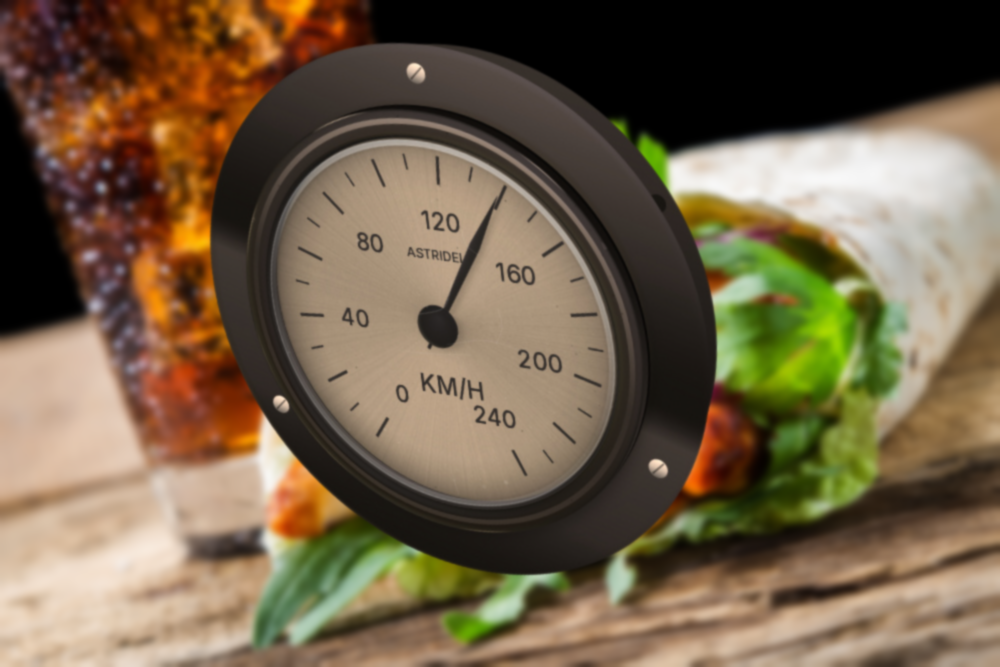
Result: 140 km/h
